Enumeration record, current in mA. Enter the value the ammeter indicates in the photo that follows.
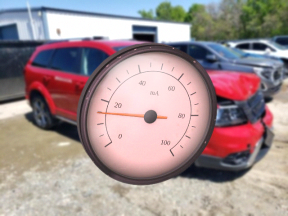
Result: 15 mA
